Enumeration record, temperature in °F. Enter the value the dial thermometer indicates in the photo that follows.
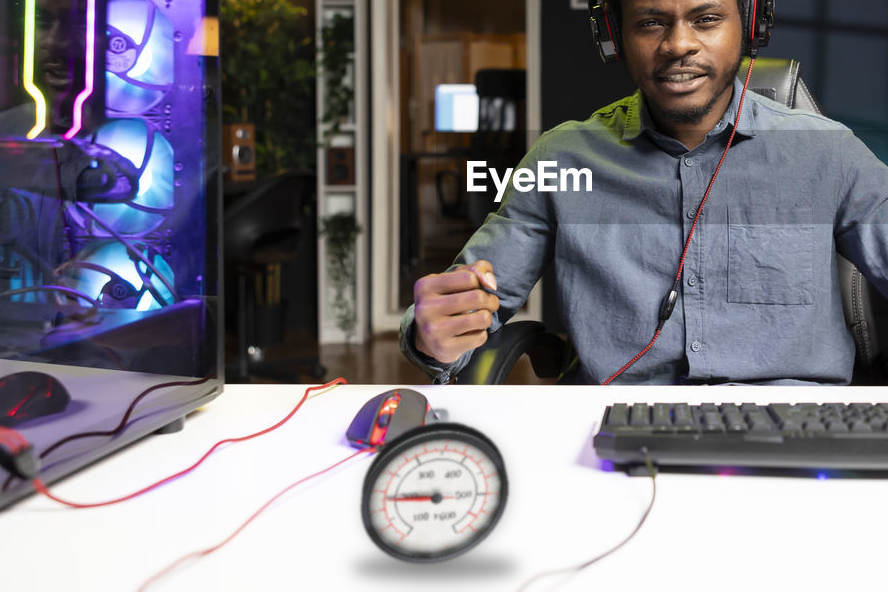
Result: 200 °F
